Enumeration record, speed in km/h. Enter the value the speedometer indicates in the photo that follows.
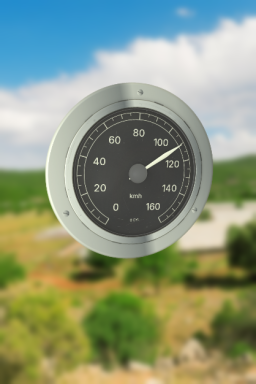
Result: 110 km/h
